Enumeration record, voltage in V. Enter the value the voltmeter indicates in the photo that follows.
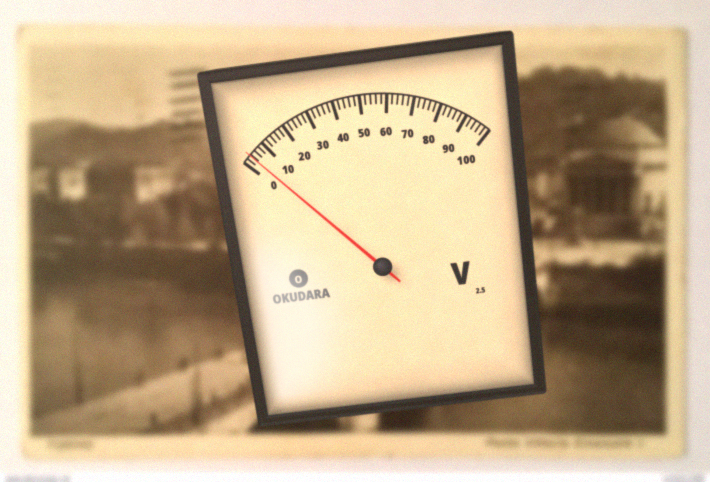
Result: 4 V
